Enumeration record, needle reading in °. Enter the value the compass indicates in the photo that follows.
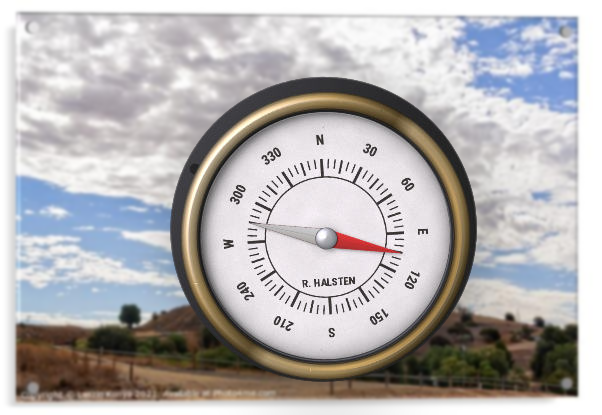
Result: 105 °
